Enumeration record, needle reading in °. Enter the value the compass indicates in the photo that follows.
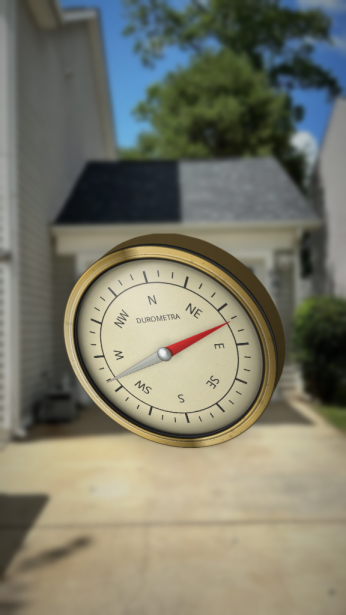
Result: 70 °
